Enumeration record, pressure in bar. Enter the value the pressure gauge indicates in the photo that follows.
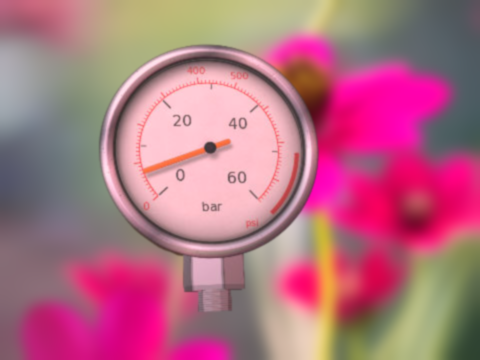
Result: 5 bar
